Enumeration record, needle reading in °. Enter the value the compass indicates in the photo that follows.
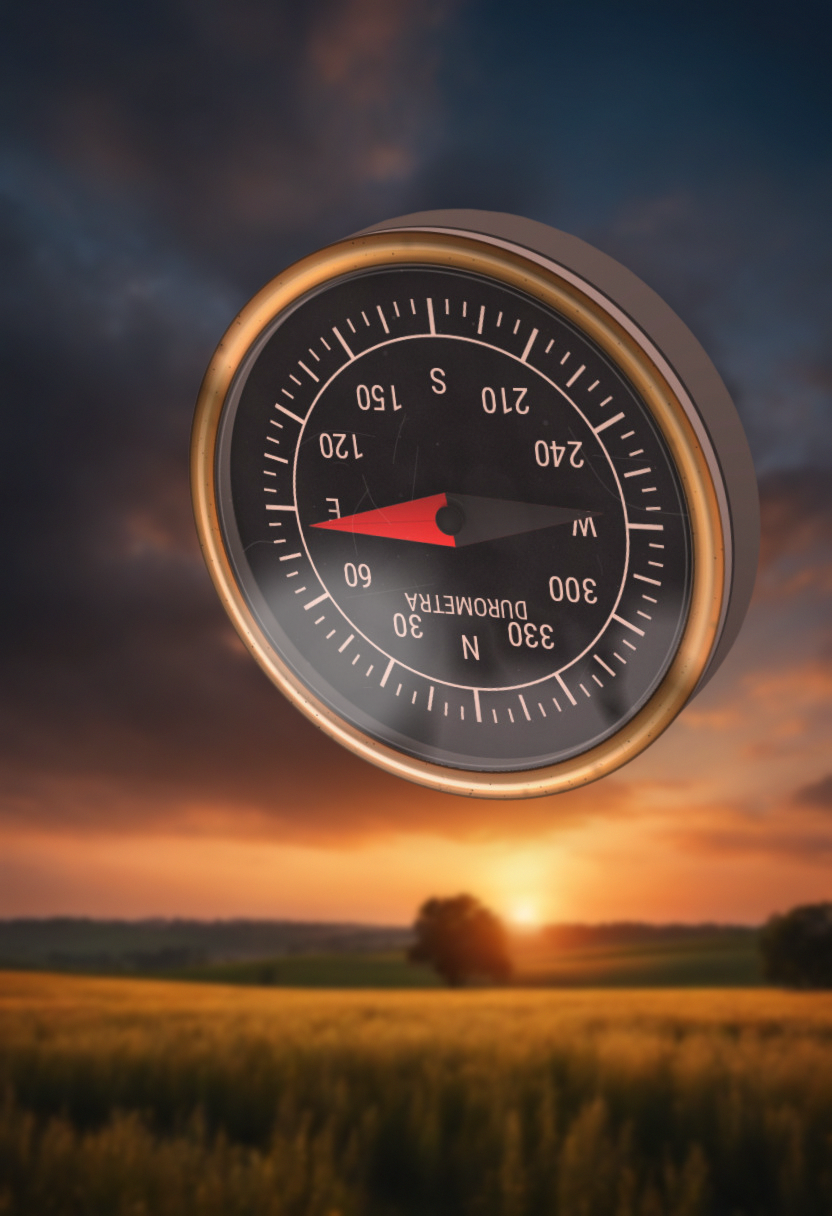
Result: 85 °
